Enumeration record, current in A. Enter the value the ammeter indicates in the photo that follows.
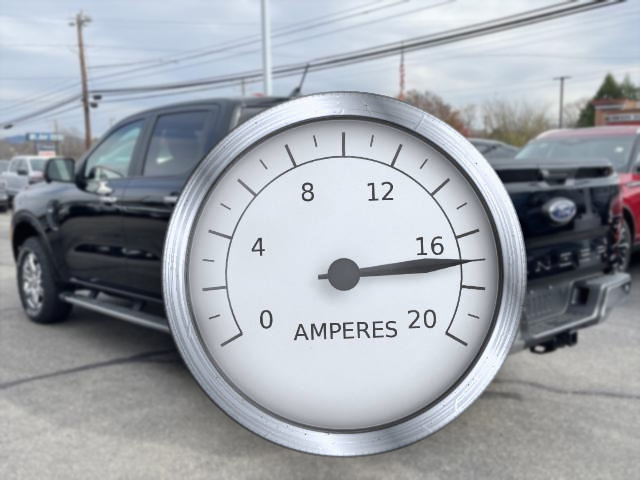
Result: 17 A
